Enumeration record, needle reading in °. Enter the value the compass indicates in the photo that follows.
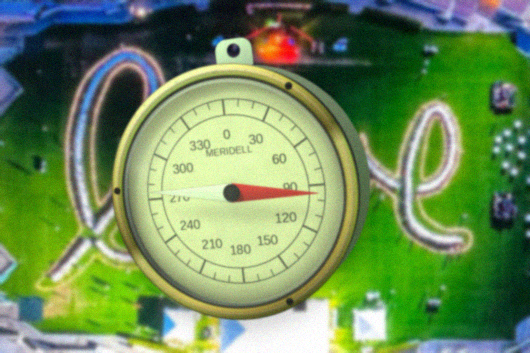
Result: 95 °
